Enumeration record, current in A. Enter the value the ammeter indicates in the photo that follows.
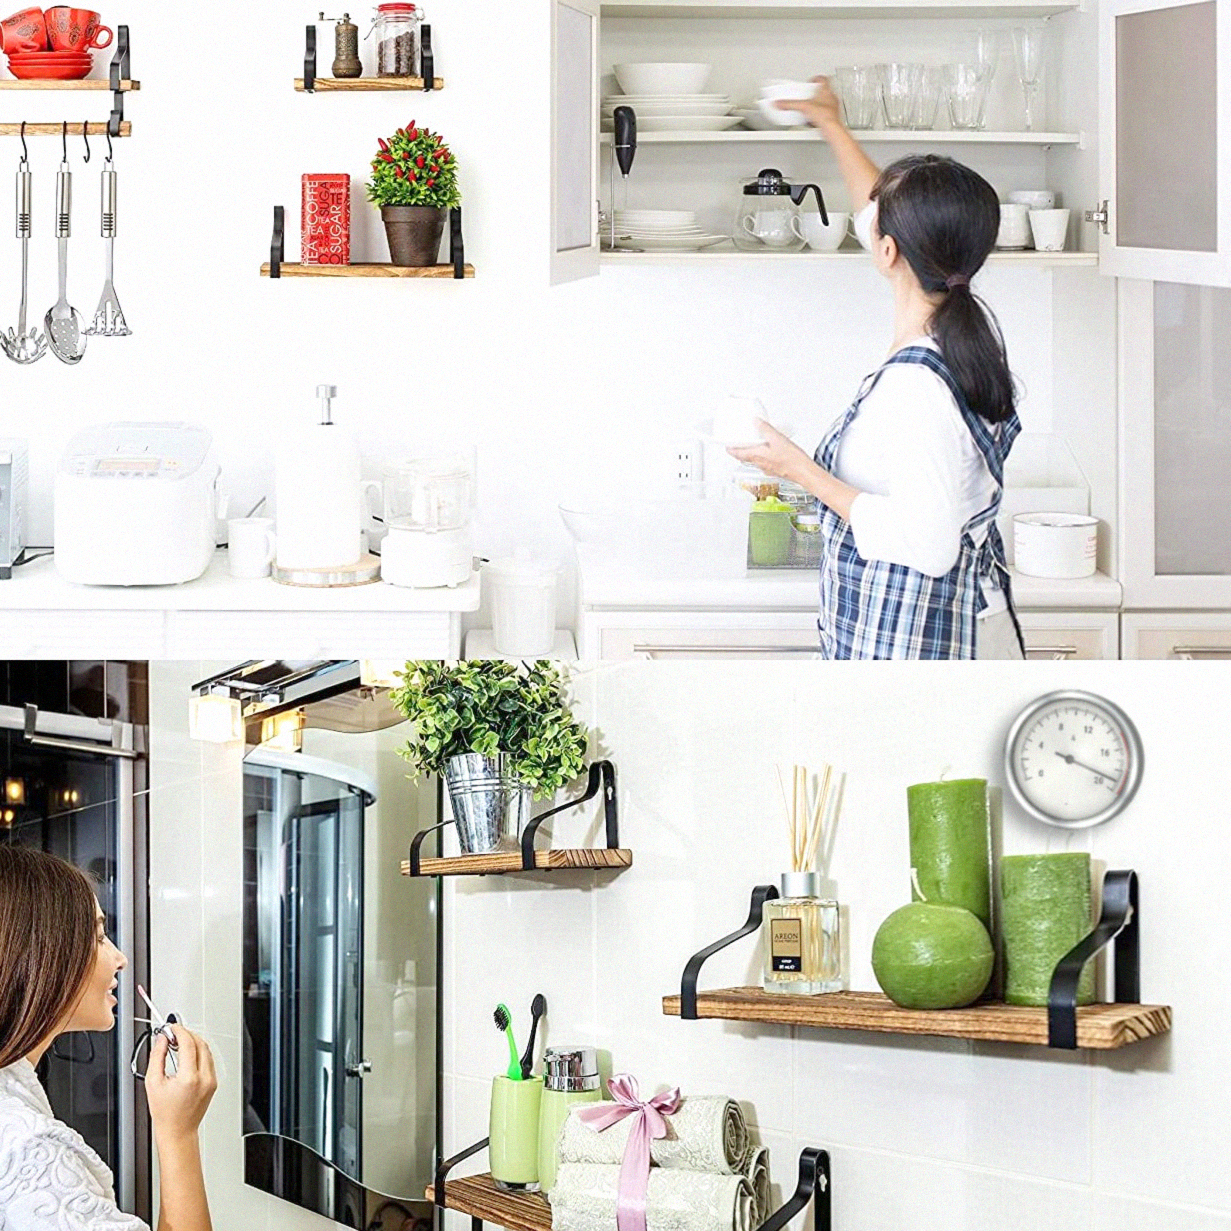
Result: 19 A
